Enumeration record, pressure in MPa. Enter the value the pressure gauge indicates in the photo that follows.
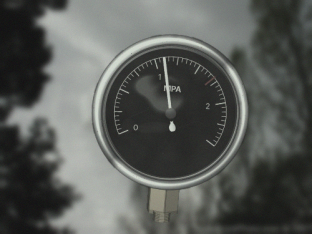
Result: 1.1 MPa
